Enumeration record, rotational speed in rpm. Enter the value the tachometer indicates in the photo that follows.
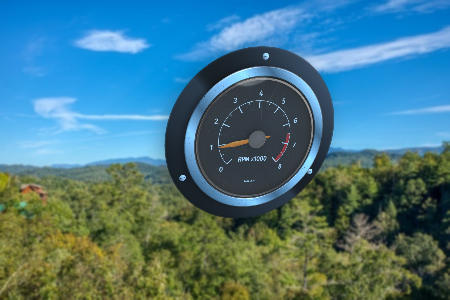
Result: 1000 rpm
